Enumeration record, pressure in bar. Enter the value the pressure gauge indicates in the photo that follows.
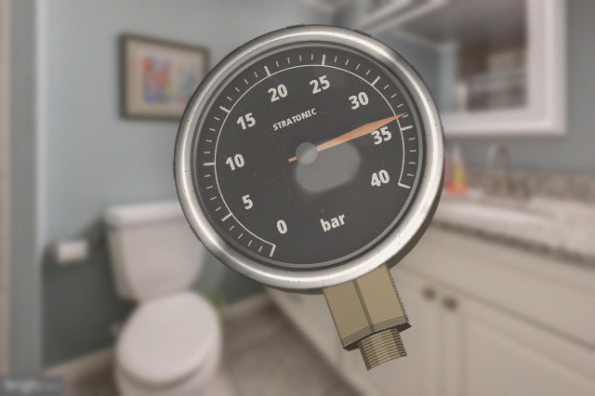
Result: 34 bar
